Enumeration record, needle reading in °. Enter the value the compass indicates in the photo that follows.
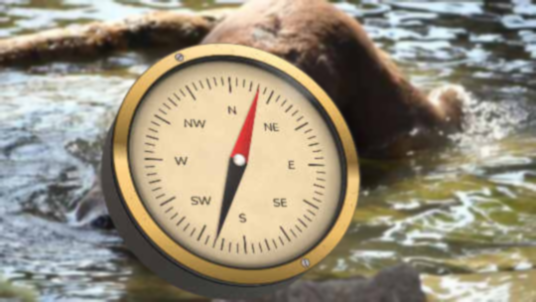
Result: 20 °
